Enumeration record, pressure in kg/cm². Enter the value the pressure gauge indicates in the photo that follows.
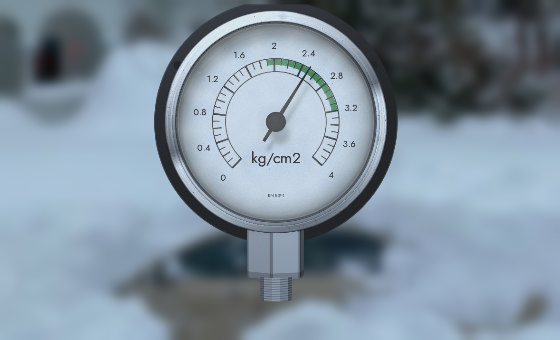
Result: 2.5 kg/cm²
